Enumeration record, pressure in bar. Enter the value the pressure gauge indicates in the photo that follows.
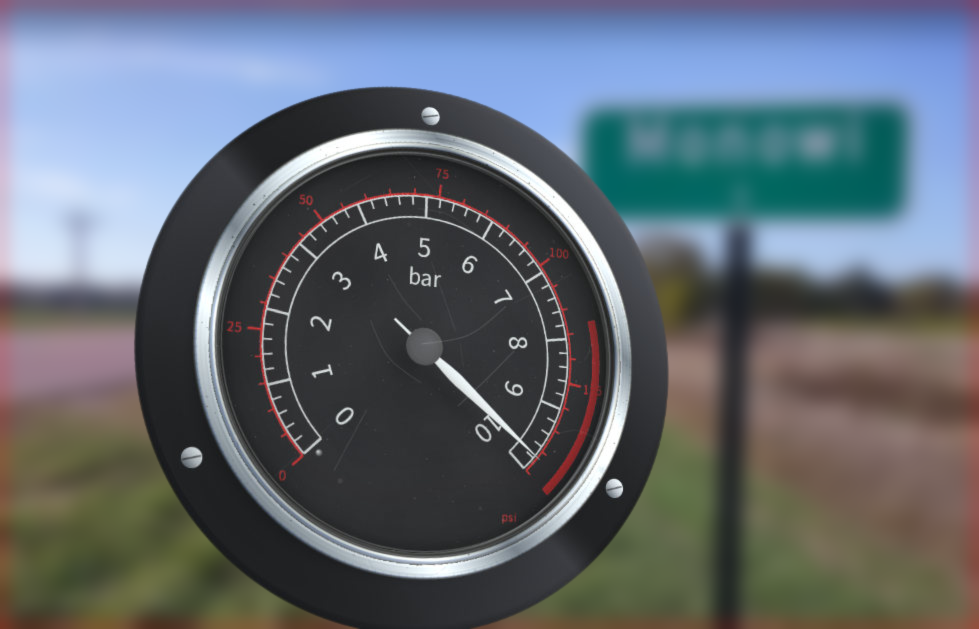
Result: 9.8 bar
